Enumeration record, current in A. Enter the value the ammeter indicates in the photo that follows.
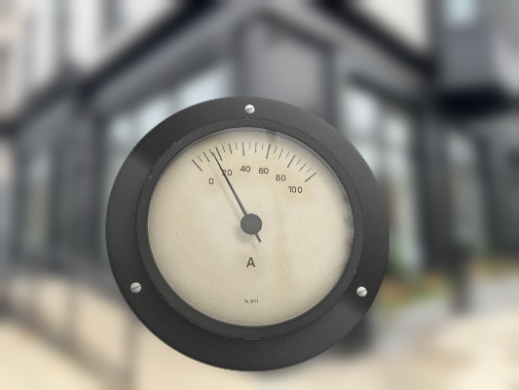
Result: 15 A
